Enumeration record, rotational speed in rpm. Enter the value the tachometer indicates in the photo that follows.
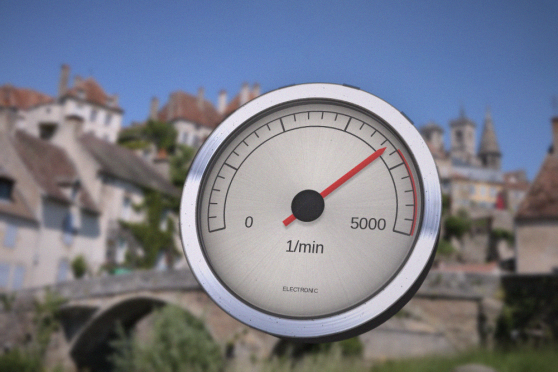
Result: 3700 rpm
